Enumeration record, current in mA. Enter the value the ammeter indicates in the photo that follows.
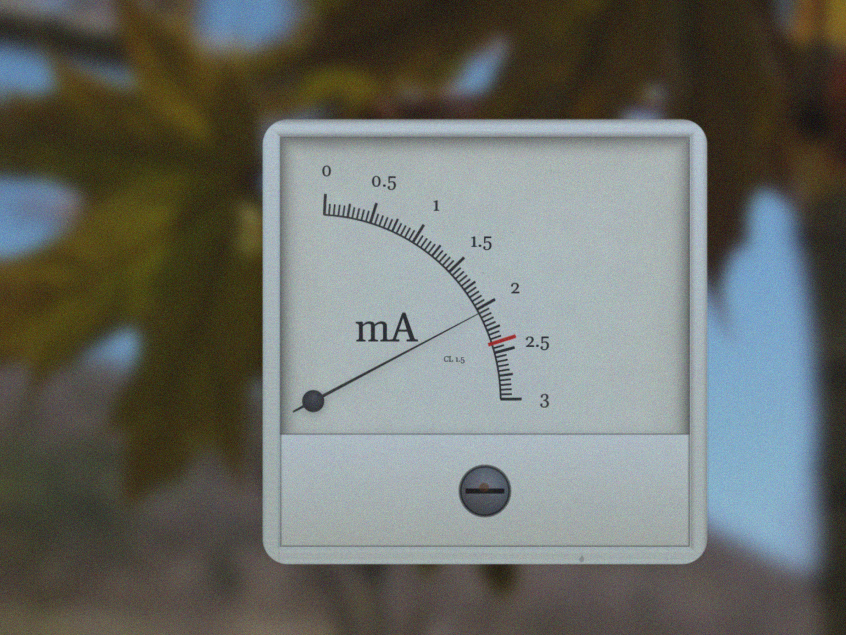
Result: 2.05 mA
